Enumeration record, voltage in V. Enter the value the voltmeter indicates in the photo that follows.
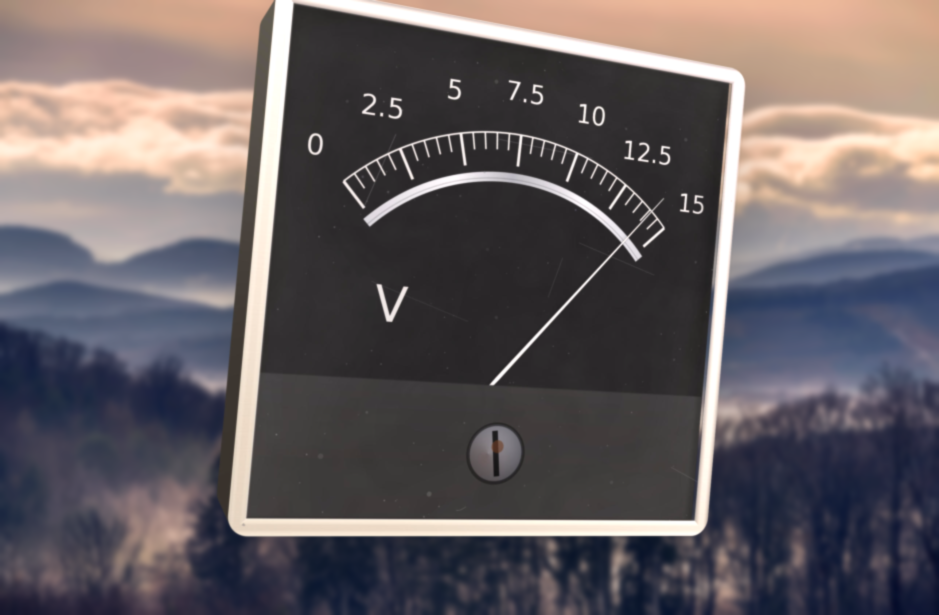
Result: 14 V
